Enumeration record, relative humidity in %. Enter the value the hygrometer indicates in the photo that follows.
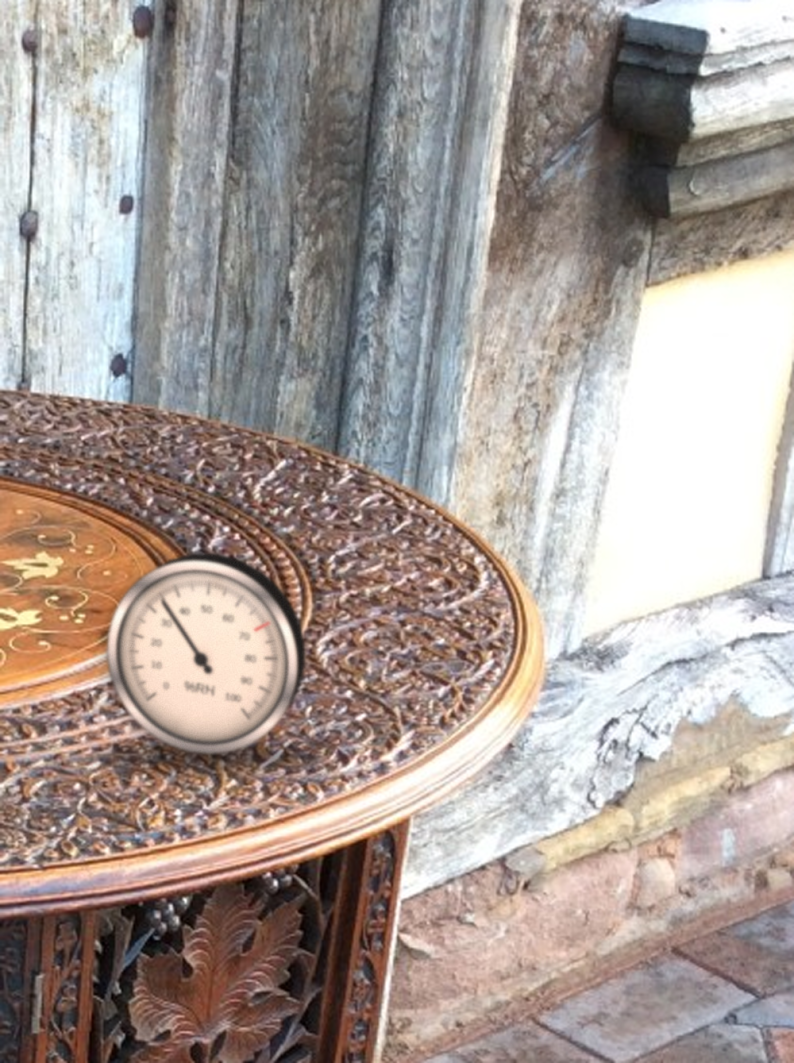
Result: 35 %
